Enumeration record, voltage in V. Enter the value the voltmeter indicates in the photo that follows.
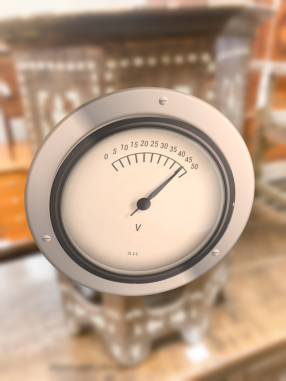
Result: 45 V
